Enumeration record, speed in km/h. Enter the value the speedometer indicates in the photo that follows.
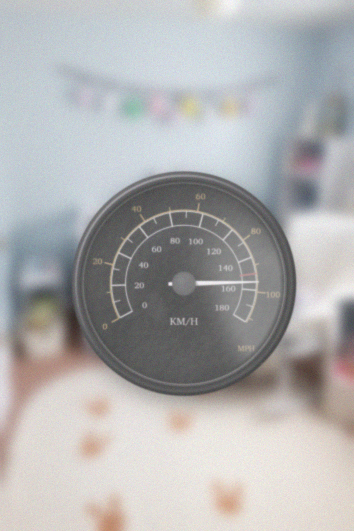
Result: 155 km/h
